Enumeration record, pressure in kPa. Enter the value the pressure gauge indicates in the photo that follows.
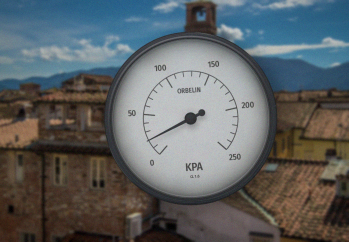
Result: 20 kPa
